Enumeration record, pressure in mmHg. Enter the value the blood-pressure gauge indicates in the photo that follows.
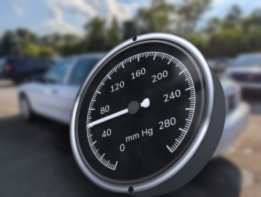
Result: 60 mmHg
